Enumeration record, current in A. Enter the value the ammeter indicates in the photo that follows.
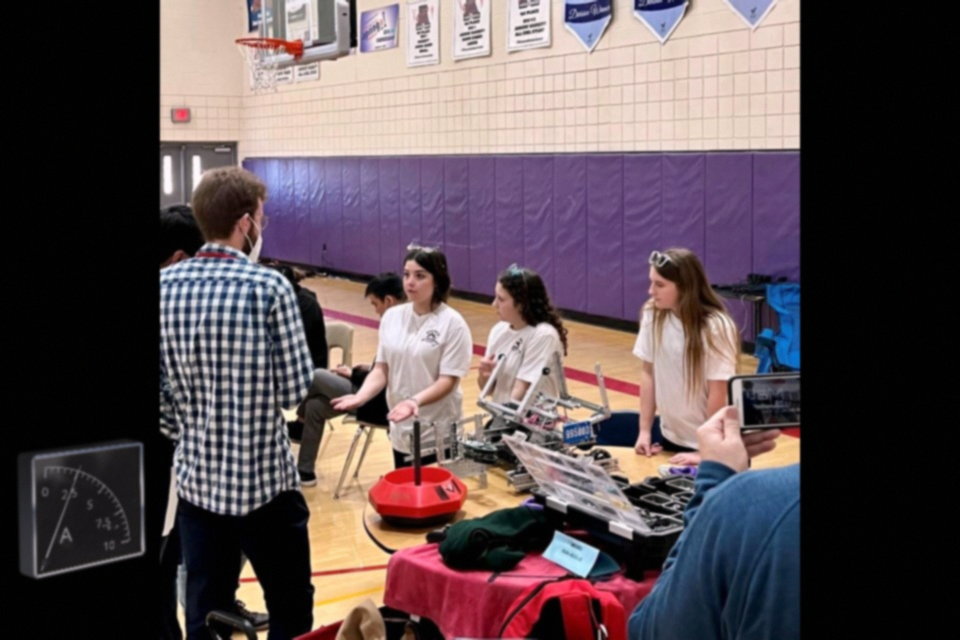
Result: 2.5 A
